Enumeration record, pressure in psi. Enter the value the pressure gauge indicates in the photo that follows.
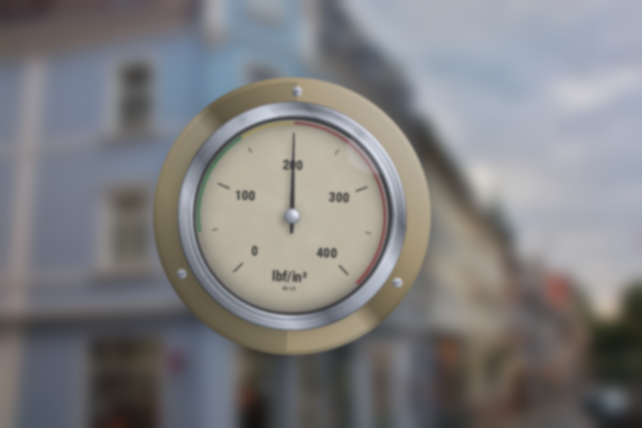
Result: 200 psi
